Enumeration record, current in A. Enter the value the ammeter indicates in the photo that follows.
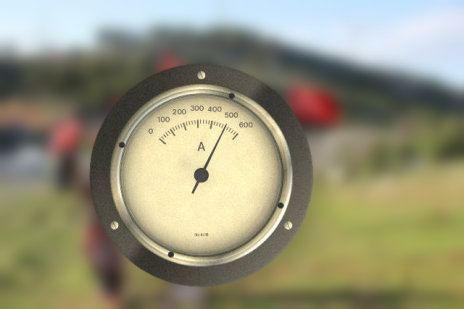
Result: 500 A
